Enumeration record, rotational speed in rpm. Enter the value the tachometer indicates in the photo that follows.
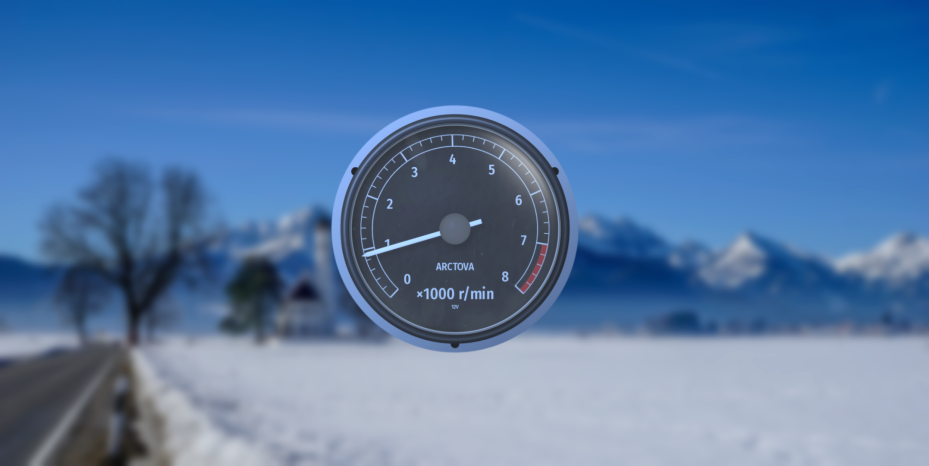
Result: 900 rpm
